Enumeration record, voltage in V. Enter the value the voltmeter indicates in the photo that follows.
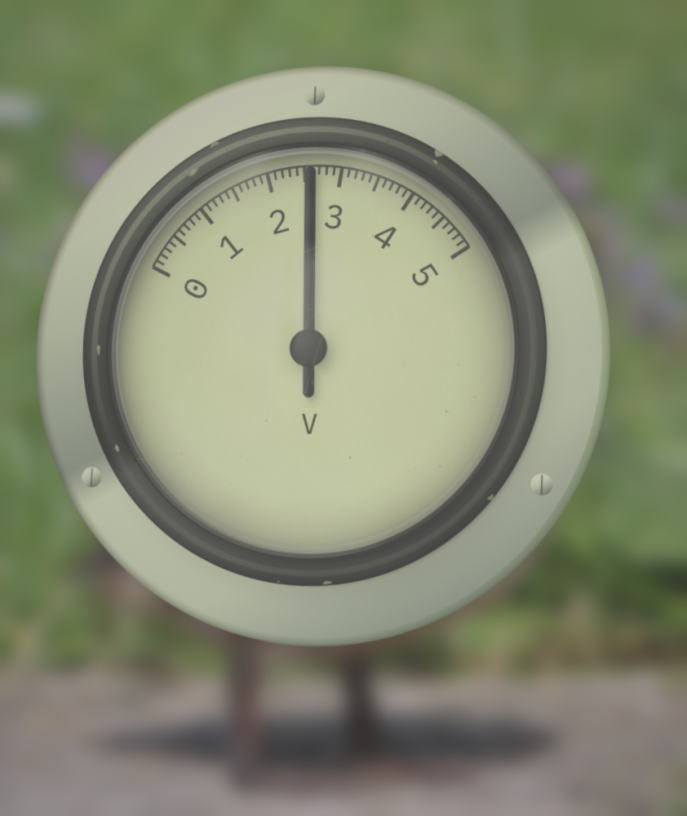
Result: 2.6 V
